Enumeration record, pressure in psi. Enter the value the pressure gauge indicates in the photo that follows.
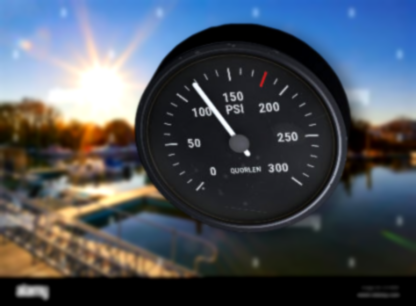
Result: 120 psi
